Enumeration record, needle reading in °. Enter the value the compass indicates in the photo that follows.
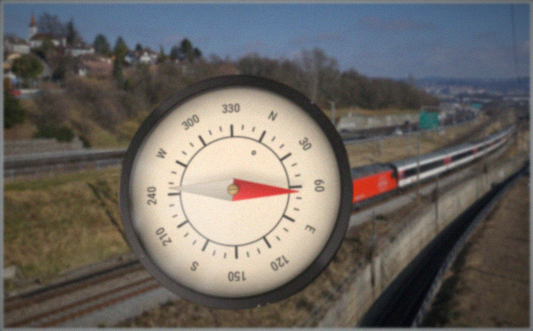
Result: 65 °
